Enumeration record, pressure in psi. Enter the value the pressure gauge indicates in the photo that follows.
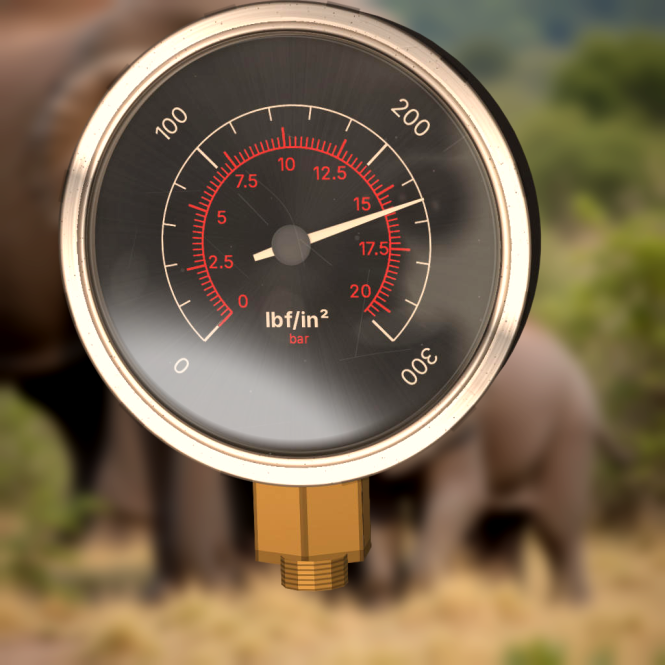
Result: 230 psi
